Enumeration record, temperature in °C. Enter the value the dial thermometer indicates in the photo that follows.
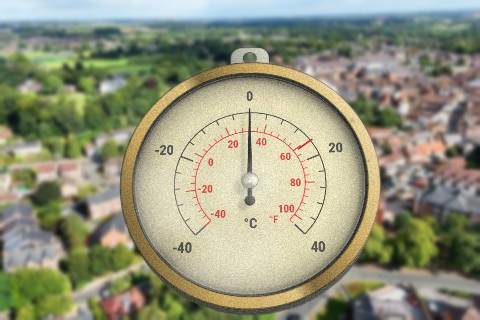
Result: 0 °C
